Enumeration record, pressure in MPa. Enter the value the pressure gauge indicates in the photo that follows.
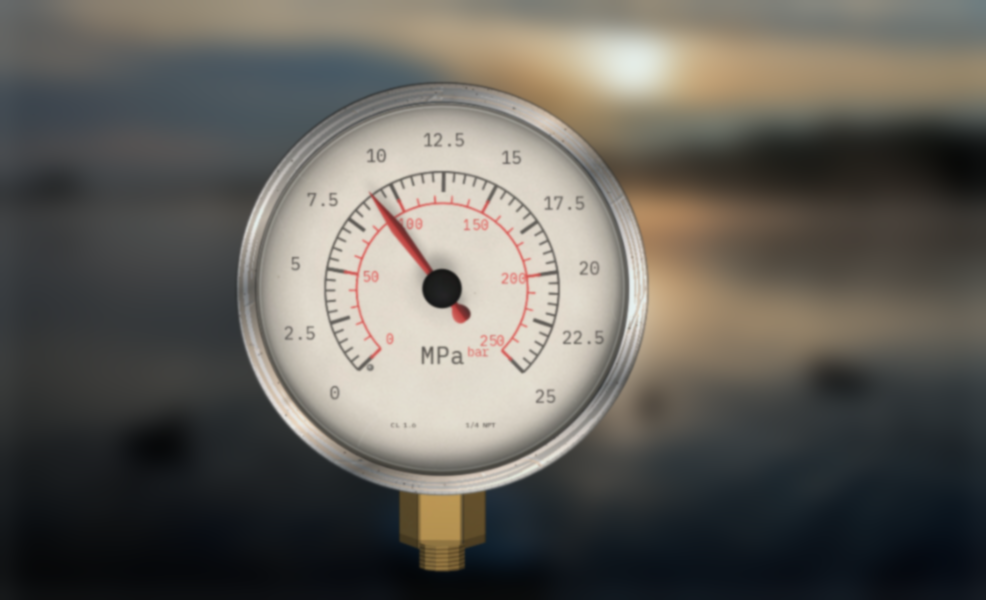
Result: 9 MPa
